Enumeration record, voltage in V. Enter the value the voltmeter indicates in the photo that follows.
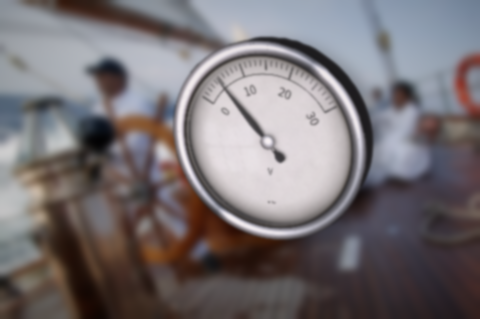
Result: 5 V
